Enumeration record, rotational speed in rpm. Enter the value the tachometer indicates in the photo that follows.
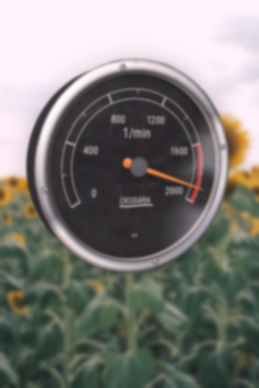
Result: 1900 rpm
